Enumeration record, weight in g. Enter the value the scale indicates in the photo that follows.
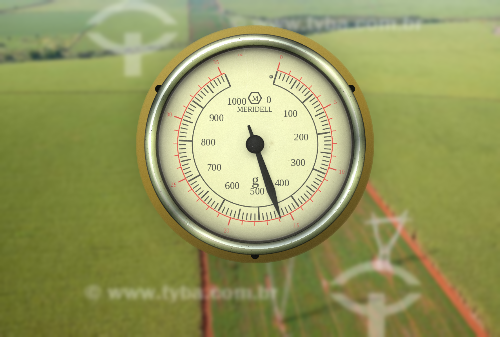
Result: 450 g
